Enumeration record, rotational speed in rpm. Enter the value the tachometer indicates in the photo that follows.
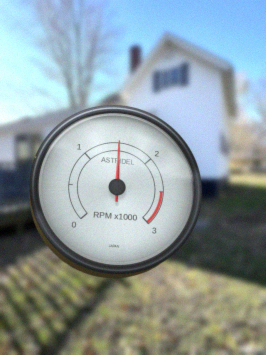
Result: 1500 rpm
